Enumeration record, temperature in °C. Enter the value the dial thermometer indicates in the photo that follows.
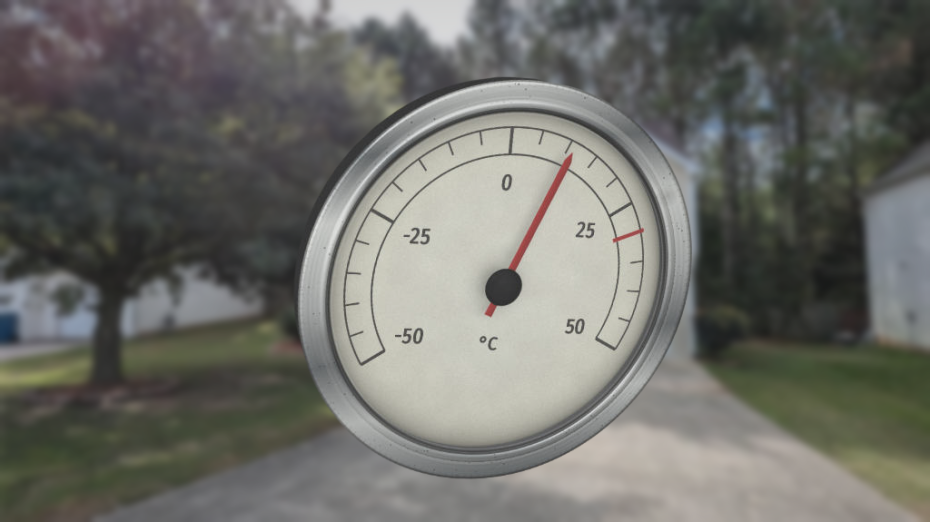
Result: 10 °C
